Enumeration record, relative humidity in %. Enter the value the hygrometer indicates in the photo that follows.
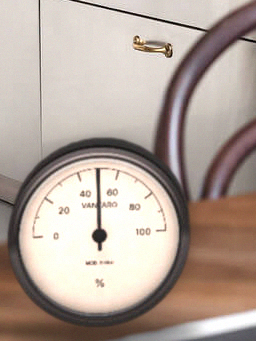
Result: 50 %
